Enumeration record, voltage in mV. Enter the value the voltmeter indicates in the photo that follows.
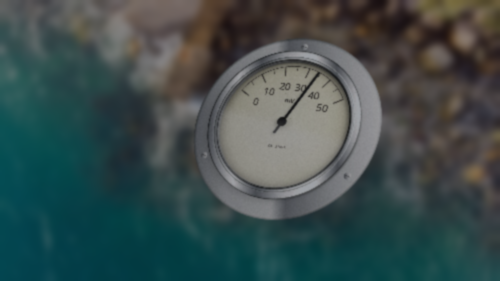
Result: 35 mV
